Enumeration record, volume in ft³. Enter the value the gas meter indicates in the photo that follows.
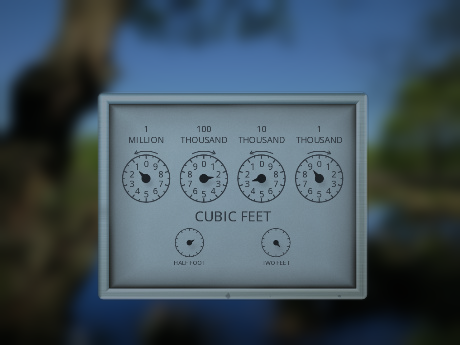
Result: 122900 ft³
